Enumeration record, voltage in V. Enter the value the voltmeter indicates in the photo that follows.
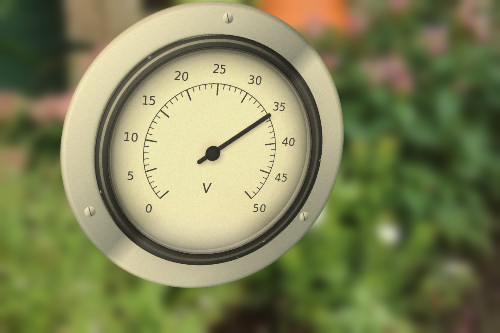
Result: 35 V
